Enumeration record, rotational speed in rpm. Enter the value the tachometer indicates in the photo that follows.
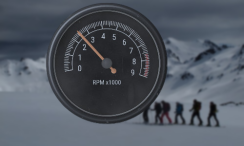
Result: 2500 rpm
